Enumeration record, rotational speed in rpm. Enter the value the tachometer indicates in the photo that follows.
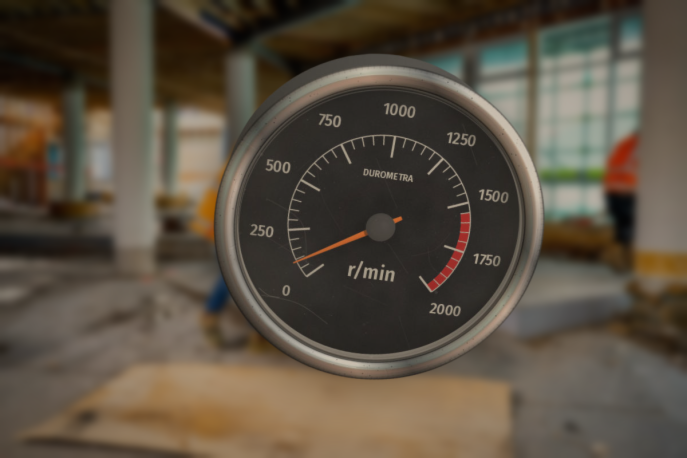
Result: 100 rpm
